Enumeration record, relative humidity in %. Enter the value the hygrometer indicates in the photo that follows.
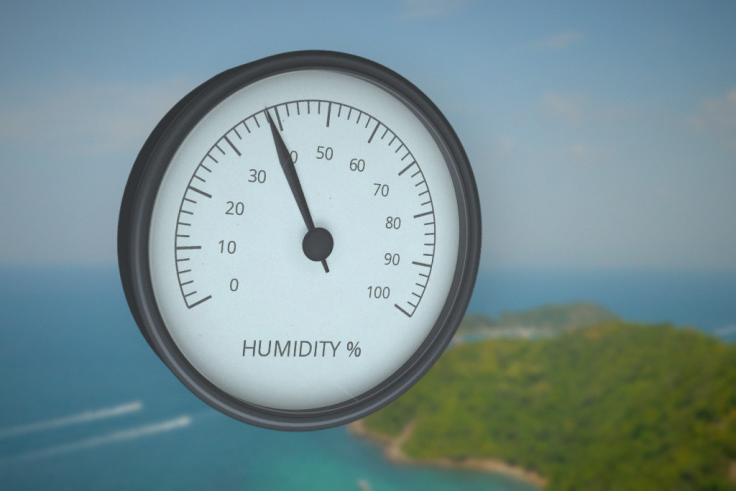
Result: 38 %
